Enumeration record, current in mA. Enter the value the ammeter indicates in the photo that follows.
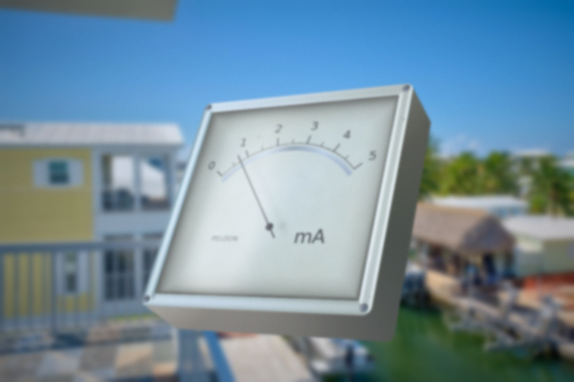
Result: 0.75 mA
